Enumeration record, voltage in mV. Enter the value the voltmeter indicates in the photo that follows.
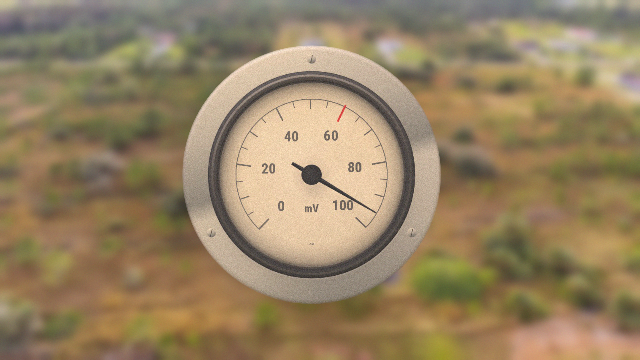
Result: 95 mV
